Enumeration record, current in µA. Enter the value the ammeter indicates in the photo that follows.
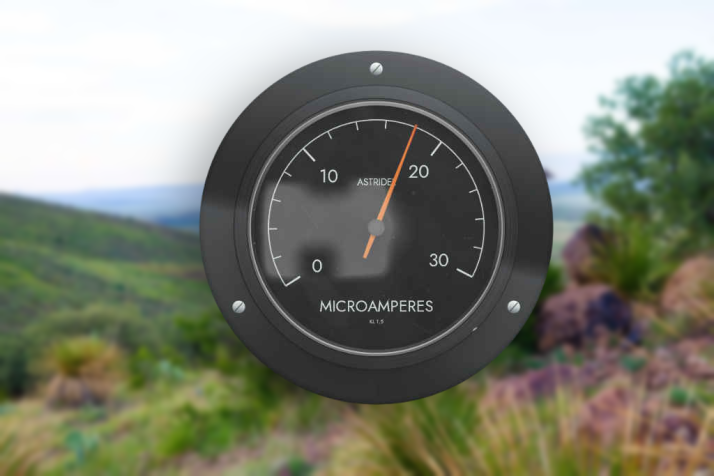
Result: 18 µA
